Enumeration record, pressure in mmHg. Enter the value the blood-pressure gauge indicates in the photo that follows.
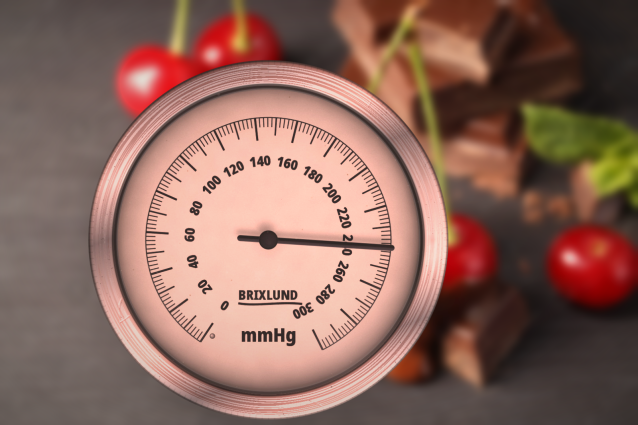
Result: 240 mmHg
